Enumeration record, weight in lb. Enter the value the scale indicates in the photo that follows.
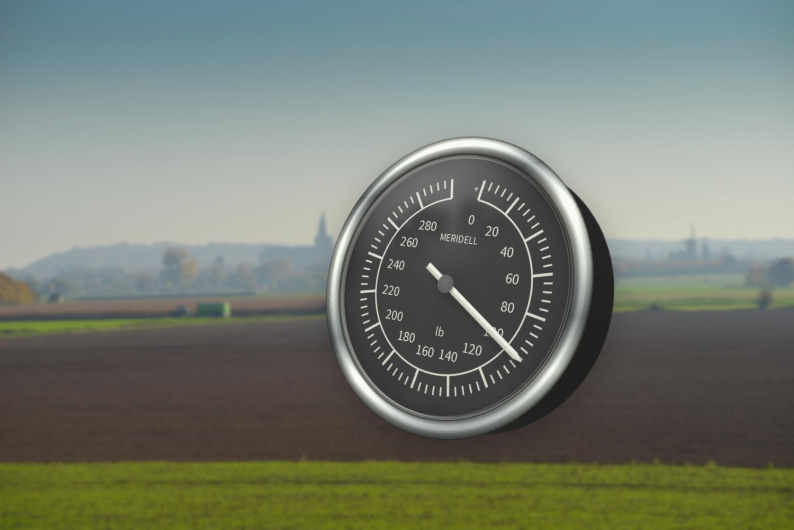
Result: 100 lb
